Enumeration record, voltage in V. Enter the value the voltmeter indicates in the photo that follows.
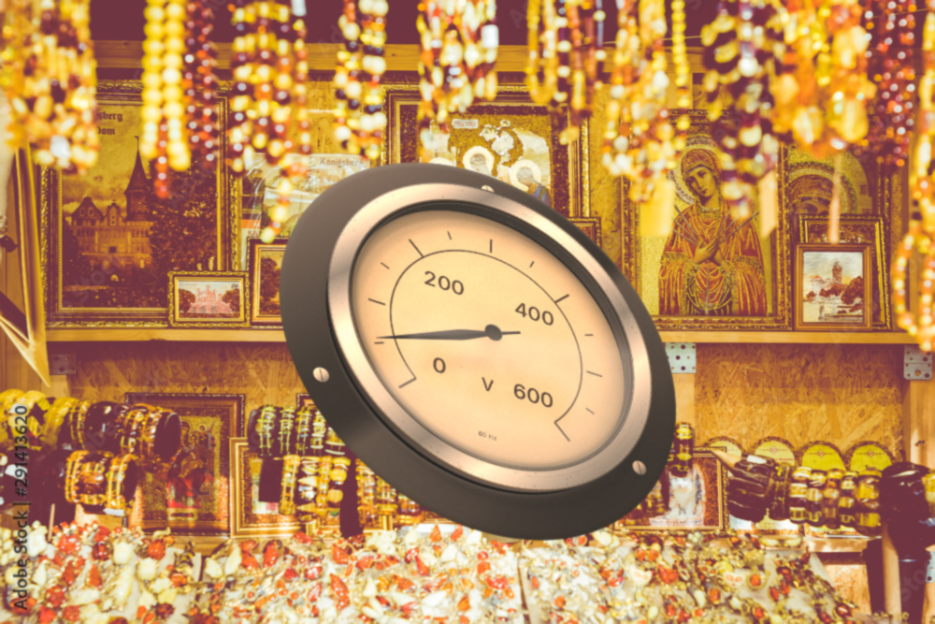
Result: 50 V
